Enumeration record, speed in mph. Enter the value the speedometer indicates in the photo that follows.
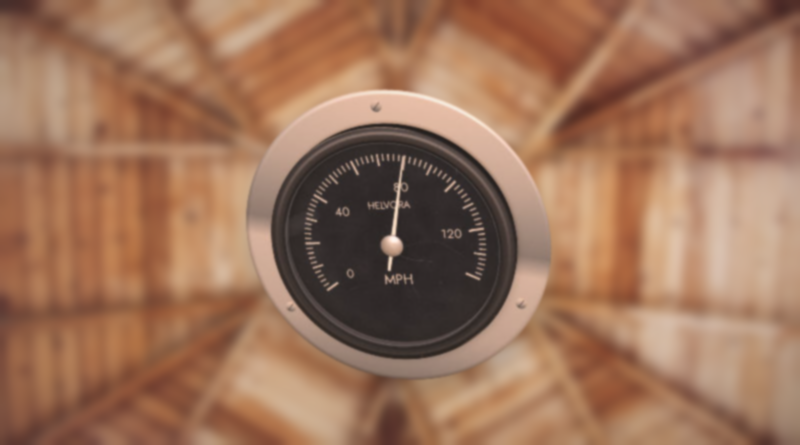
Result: 80 mph
